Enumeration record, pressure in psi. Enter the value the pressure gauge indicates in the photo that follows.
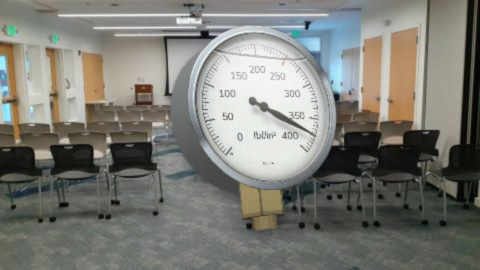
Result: 375 psi
